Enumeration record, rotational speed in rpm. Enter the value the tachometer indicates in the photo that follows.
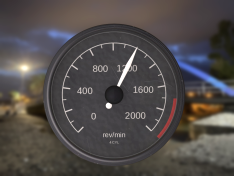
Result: 1200 rpm
